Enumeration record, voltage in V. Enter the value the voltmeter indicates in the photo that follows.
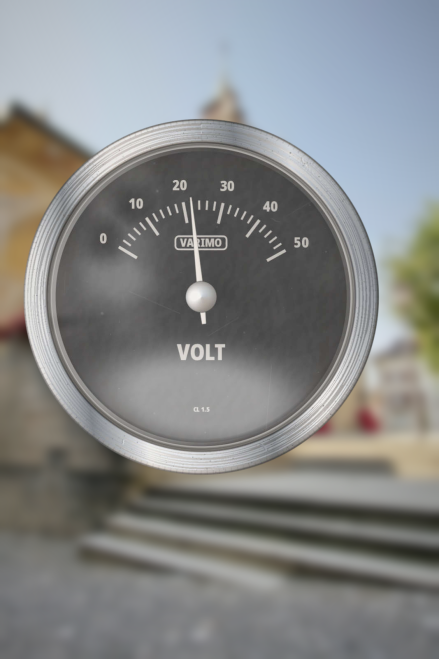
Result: 22 V
